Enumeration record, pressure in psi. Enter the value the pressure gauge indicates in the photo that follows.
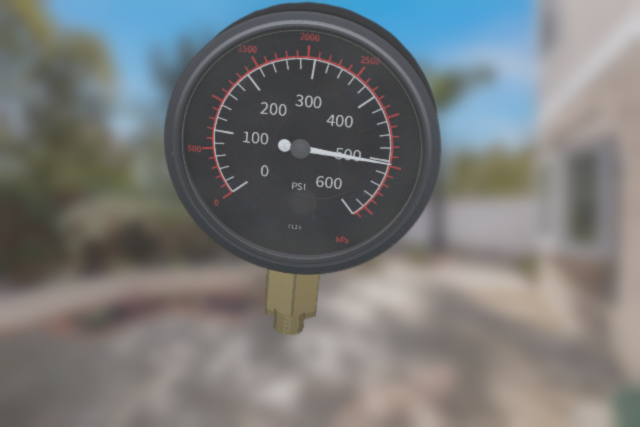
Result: 500 psi
